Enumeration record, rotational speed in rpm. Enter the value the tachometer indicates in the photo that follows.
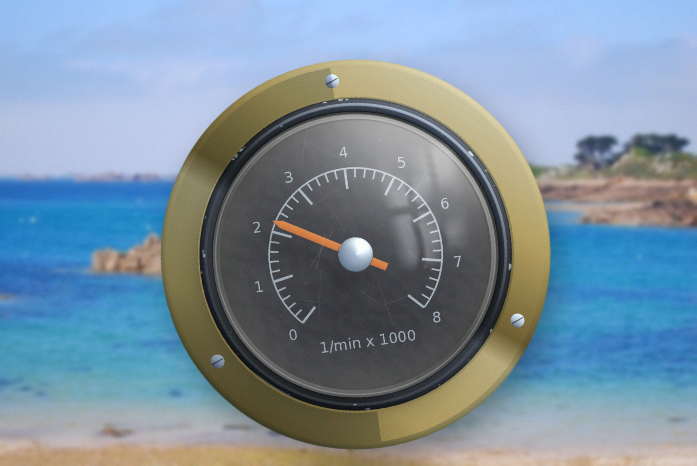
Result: 2200 rpm
